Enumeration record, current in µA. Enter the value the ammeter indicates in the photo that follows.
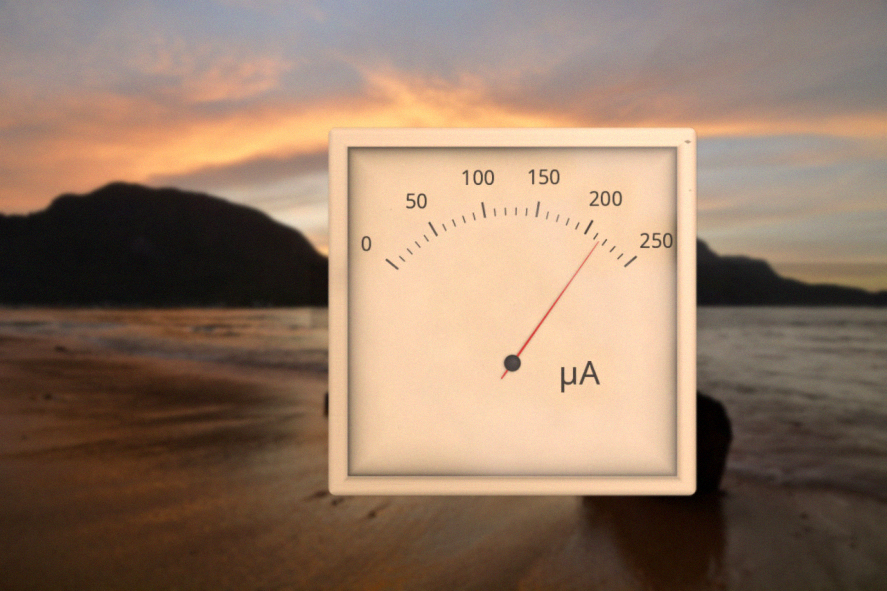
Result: 215 µA
